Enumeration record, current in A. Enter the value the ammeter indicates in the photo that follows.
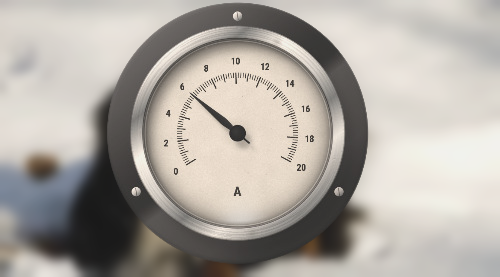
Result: 6 A
